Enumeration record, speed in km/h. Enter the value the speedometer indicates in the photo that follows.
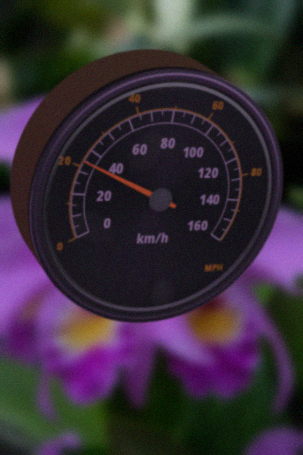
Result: 35 km/h
